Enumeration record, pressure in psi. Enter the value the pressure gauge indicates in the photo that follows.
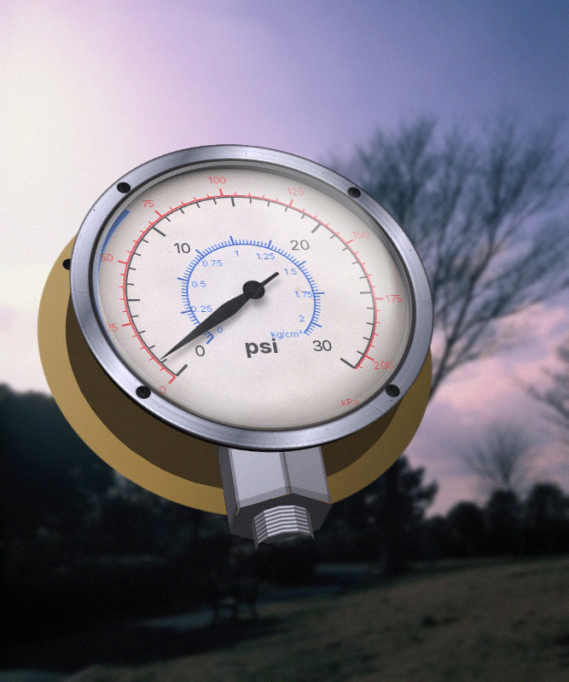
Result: 1 psi
